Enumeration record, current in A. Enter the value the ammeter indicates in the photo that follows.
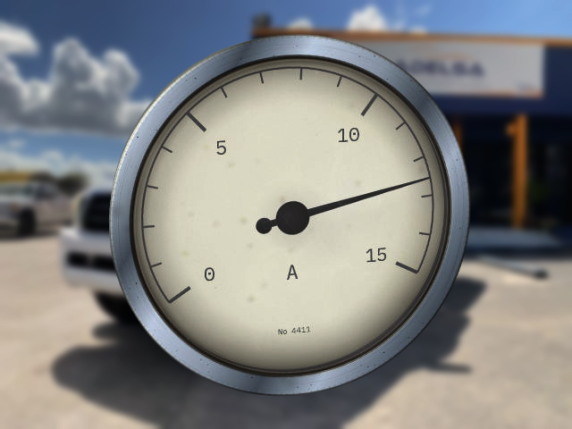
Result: 12.5 A
